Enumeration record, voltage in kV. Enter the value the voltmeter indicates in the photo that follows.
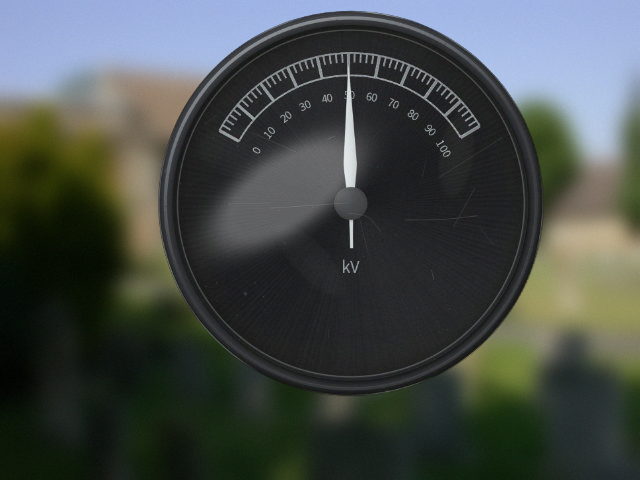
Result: 50 kV
